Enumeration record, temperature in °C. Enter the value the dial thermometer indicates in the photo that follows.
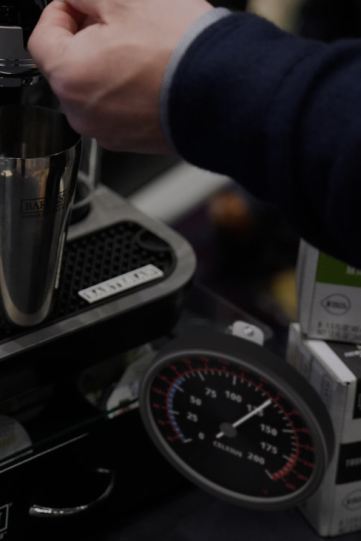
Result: 125 °C
